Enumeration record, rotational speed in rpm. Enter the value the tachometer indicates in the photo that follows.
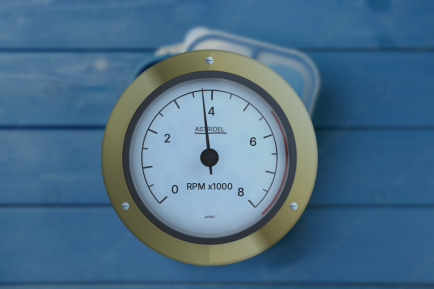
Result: 3750 rpm
